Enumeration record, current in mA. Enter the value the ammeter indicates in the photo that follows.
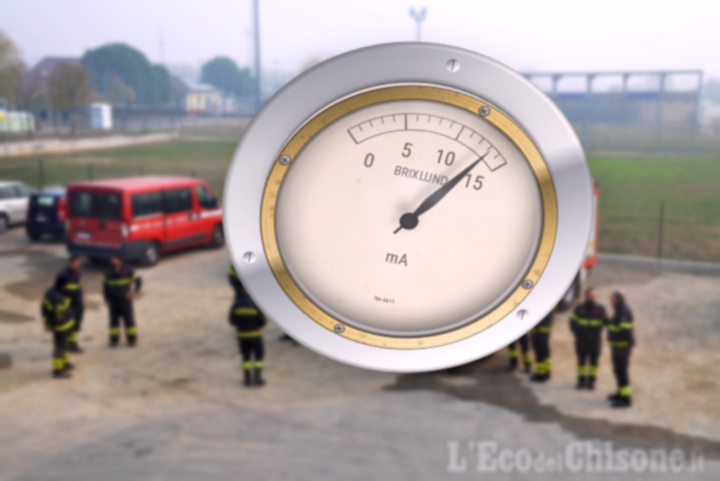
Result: 13 mA
